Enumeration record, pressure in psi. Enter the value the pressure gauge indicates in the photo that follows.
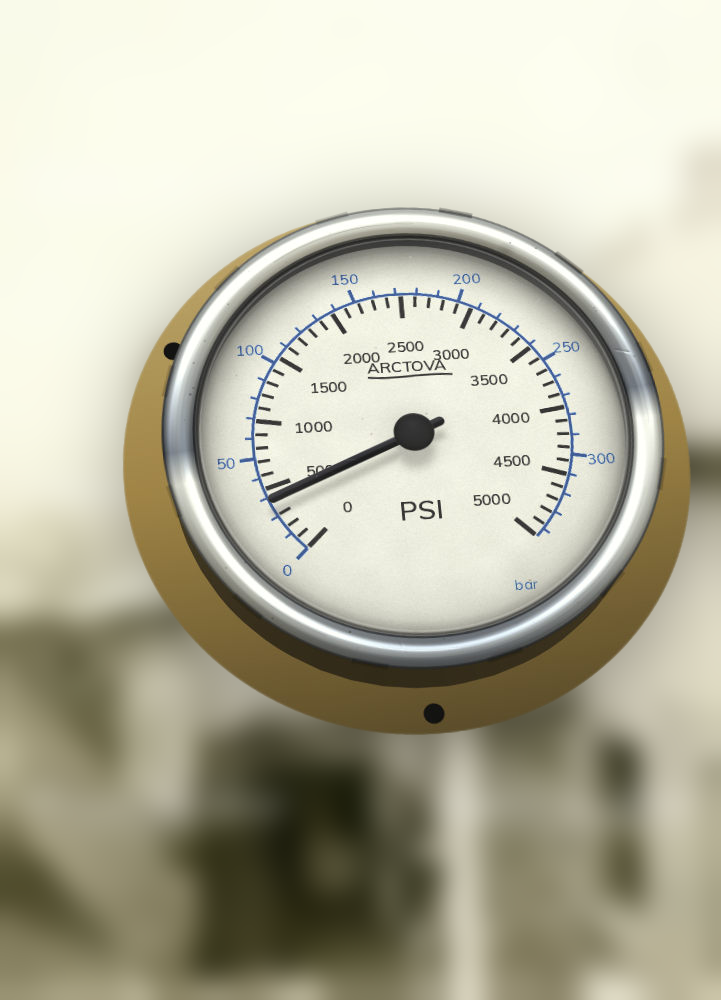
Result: 400 psi
